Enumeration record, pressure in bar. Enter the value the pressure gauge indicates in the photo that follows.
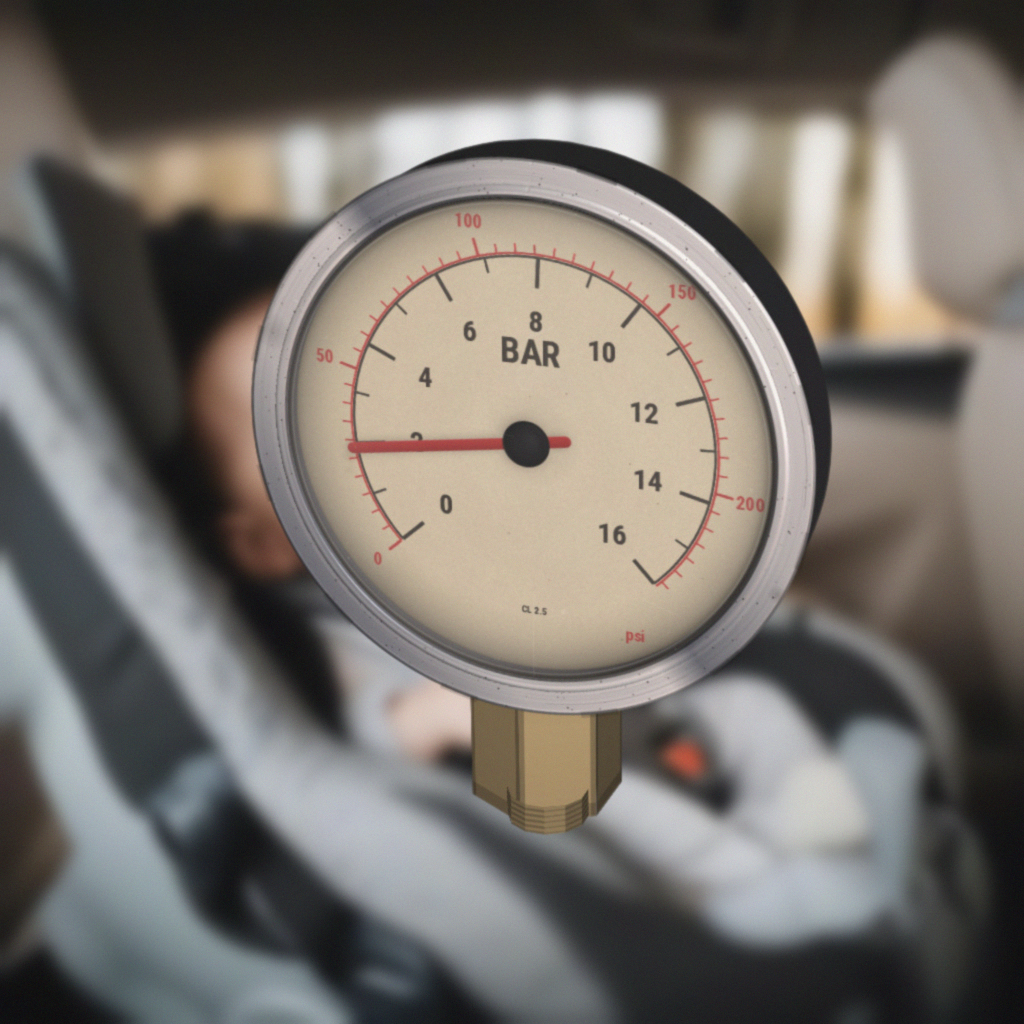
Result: 2 bar
